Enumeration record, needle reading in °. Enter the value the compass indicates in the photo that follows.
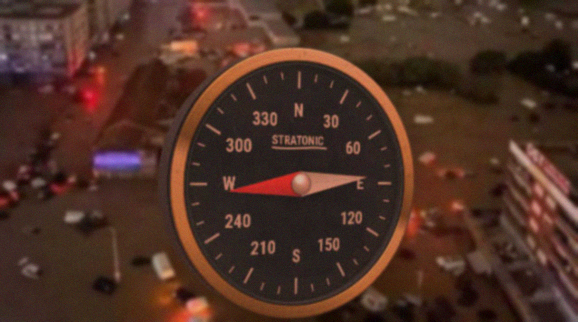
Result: 265 °
